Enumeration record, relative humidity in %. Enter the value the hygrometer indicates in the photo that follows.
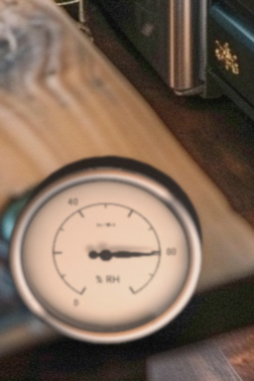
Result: 80 %
